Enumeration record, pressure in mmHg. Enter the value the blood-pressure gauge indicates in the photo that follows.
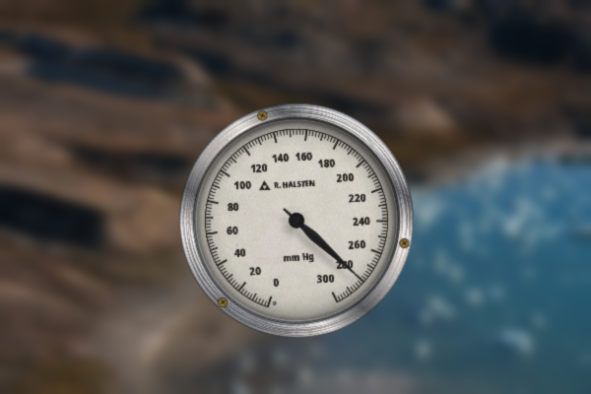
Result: 280 mmHg
